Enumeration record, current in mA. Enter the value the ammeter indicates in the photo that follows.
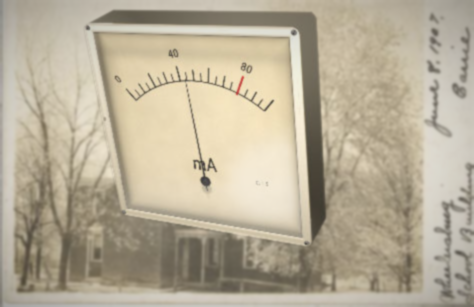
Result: 45 mA
